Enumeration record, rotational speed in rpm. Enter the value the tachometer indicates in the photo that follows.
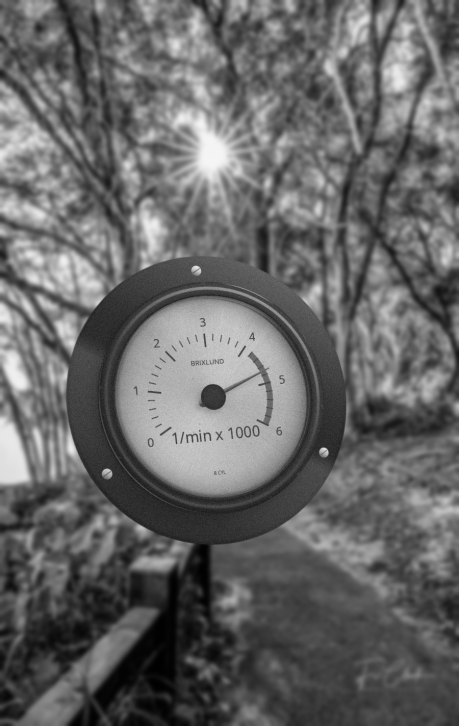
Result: 4700 rpm
